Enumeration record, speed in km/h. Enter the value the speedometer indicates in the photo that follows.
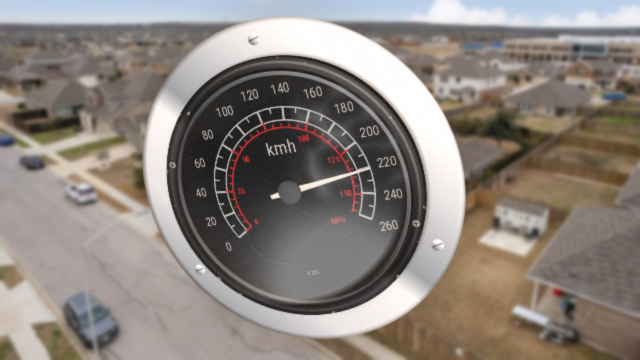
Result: 220 km/h
